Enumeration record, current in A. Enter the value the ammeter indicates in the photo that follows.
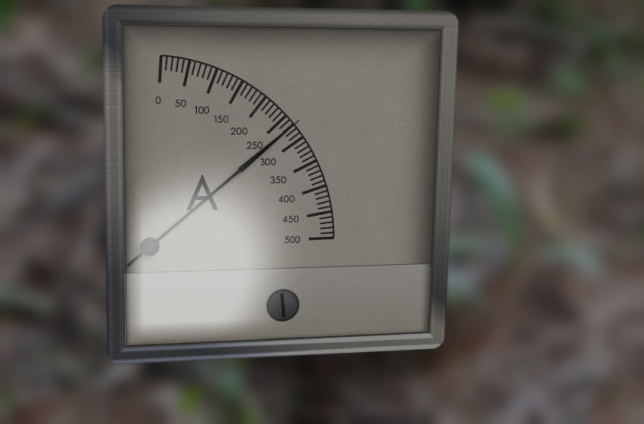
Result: 270 A
